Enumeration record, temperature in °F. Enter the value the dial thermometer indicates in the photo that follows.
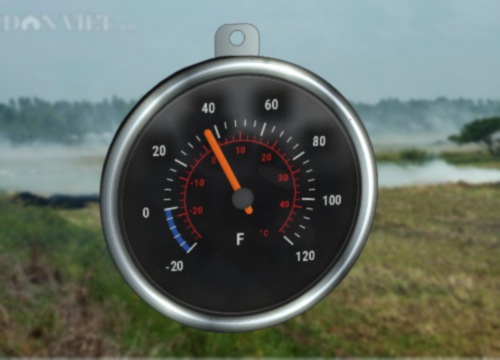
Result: 36 °F
